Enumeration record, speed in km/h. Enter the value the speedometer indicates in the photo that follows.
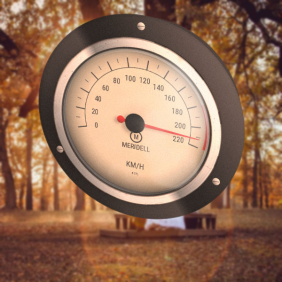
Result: 210 km/h
